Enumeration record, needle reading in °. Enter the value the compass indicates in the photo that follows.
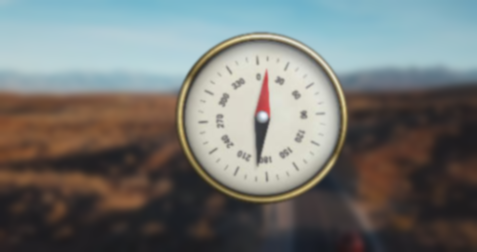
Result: 10 °
